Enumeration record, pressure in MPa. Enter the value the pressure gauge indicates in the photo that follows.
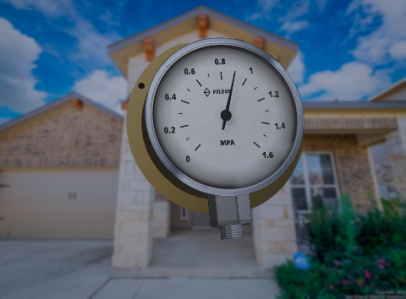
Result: 0.9 MPa
